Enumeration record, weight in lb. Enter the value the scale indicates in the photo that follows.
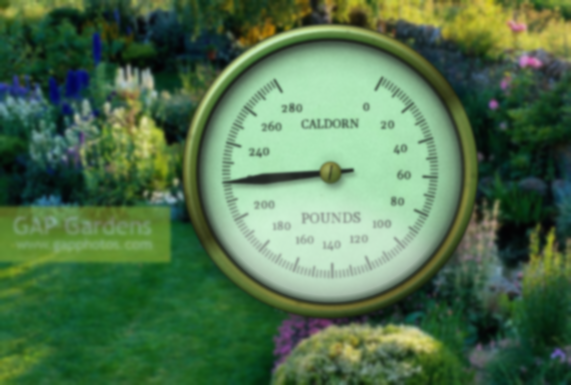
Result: 220 lb
